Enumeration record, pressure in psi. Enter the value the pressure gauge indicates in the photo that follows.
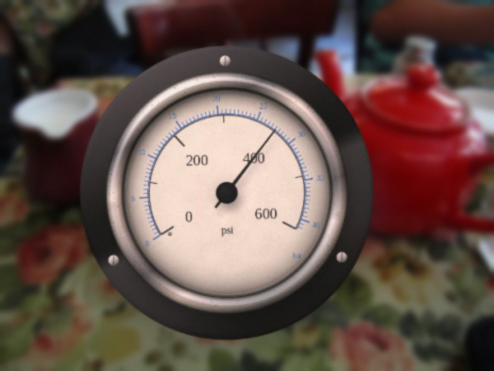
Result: 400 psi
